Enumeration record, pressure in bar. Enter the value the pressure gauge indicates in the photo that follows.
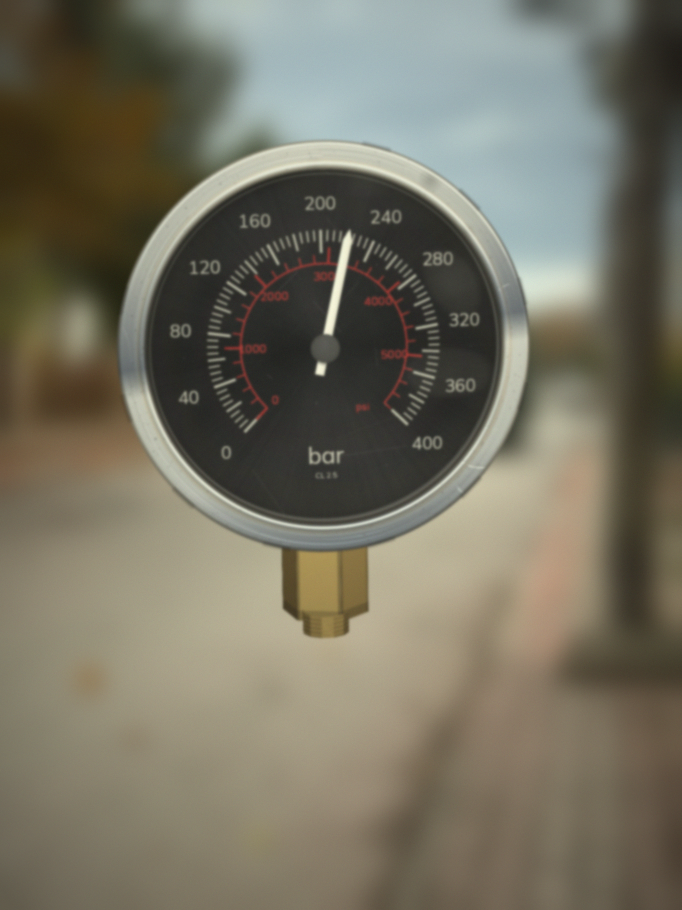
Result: 220 bar
